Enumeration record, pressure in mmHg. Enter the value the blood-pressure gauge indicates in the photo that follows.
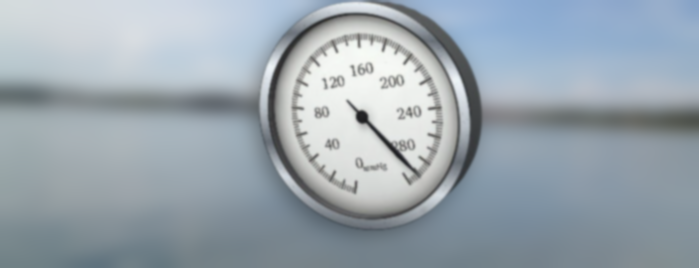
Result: 290 mmHg
